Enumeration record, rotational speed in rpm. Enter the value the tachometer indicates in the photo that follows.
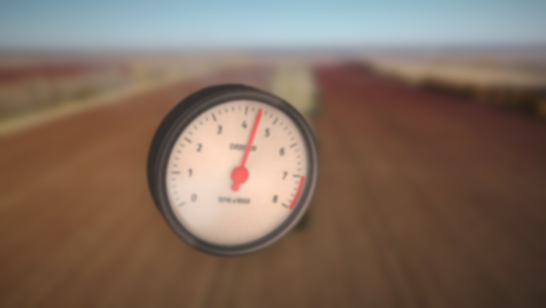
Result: 4400 rpm
